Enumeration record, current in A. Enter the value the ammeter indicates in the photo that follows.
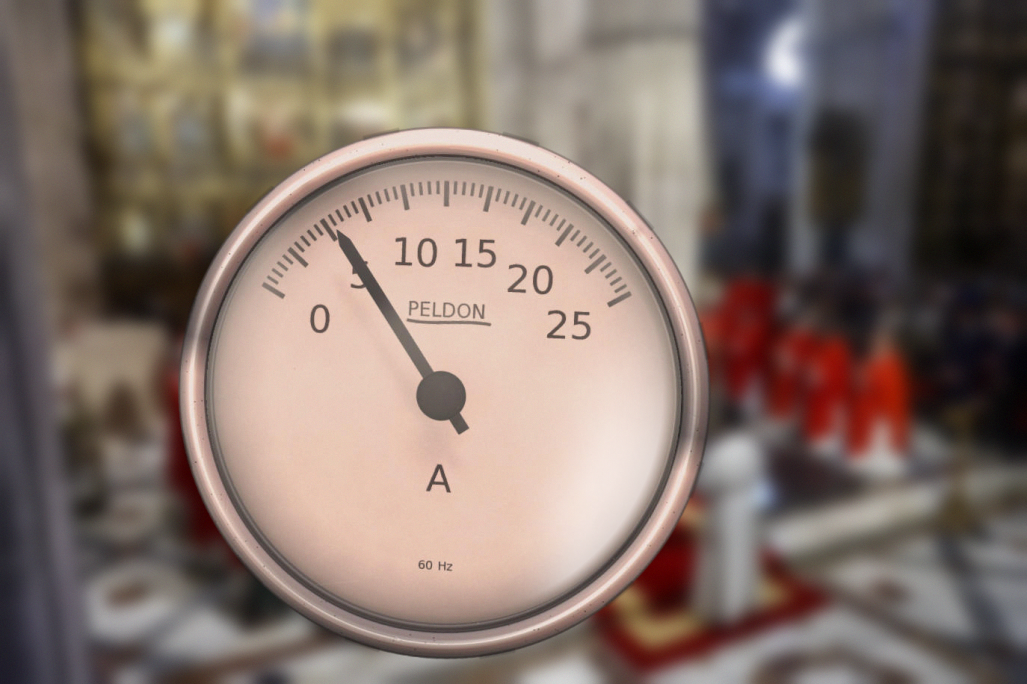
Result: 5.5 A
